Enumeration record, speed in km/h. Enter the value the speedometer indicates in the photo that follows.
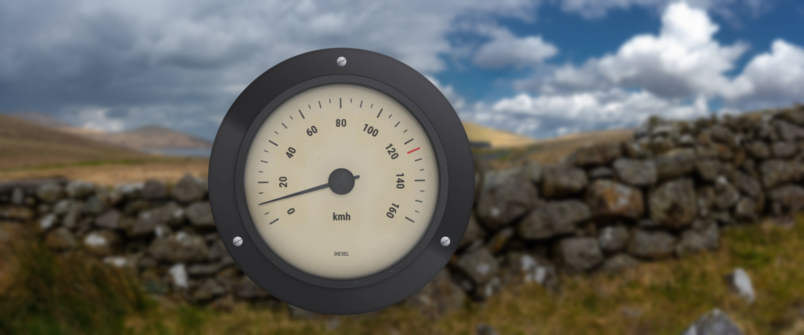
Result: 10 km/h
